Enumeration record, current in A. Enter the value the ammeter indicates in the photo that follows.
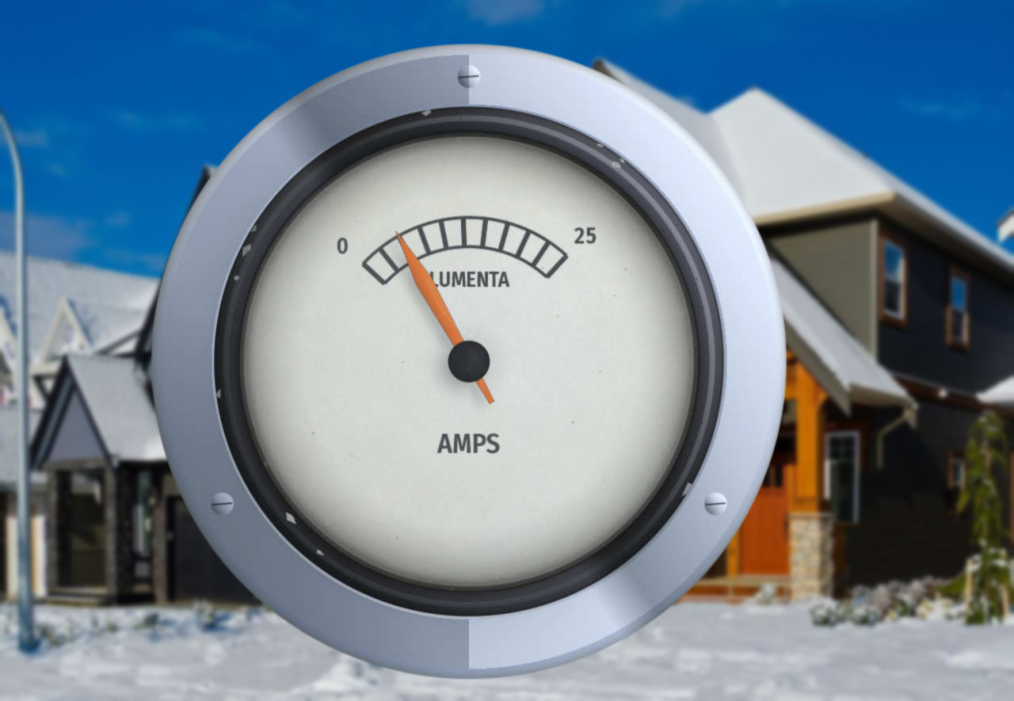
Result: 5 A
